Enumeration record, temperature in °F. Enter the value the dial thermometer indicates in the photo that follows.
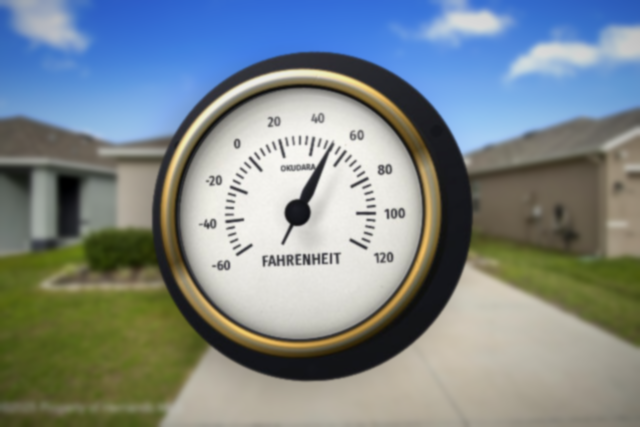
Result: 52 °F
